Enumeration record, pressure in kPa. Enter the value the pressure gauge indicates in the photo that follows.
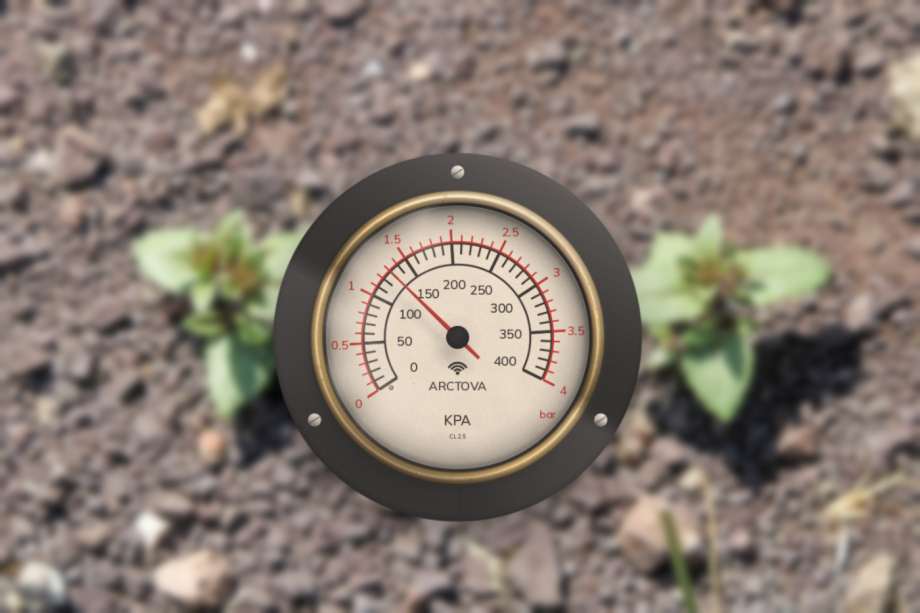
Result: 130 kPa
